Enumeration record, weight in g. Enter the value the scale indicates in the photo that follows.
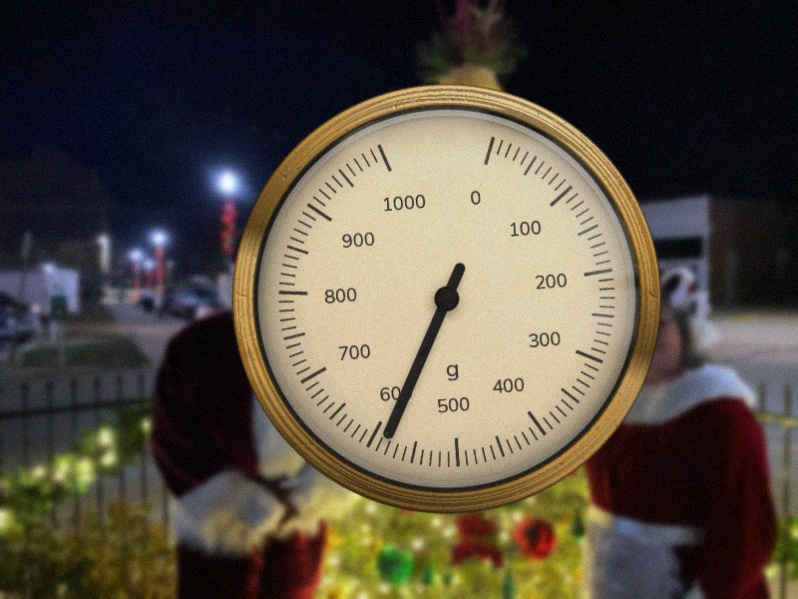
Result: 585 g
